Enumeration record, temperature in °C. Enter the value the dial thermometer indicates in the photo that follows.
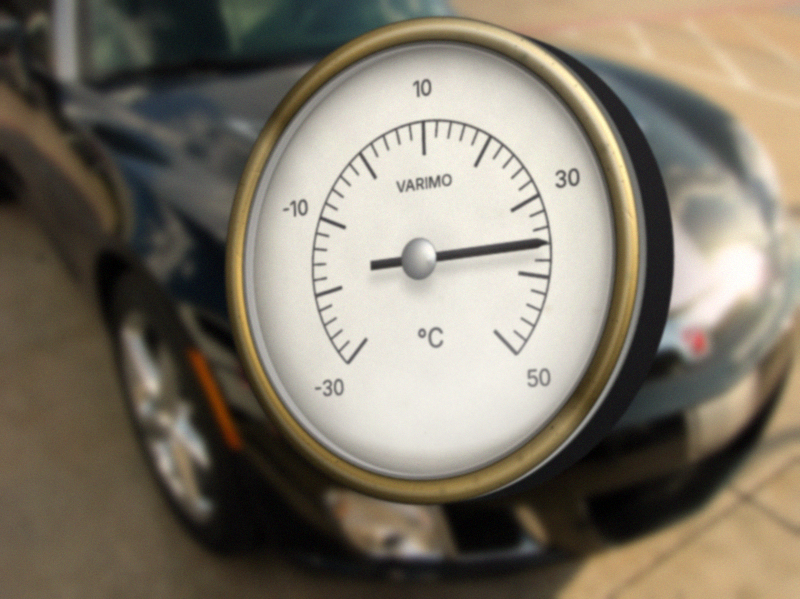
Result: 36 °C
